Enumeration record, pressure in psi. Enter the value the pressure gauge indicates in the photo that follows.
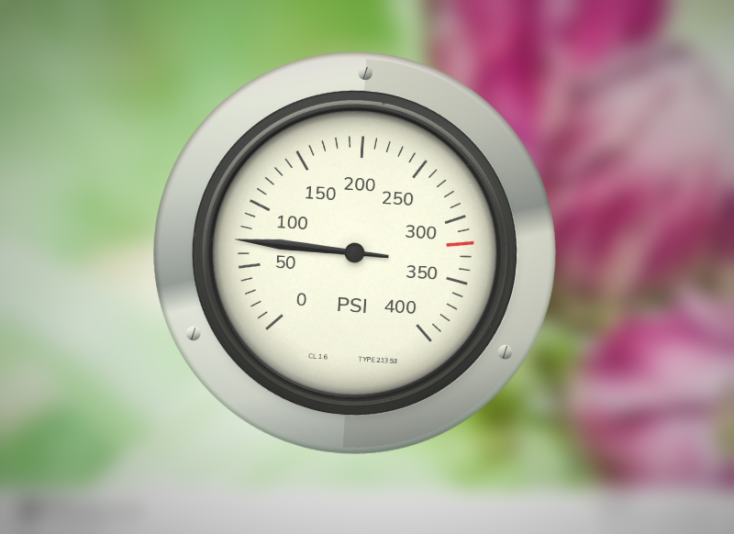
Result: 70 psi
